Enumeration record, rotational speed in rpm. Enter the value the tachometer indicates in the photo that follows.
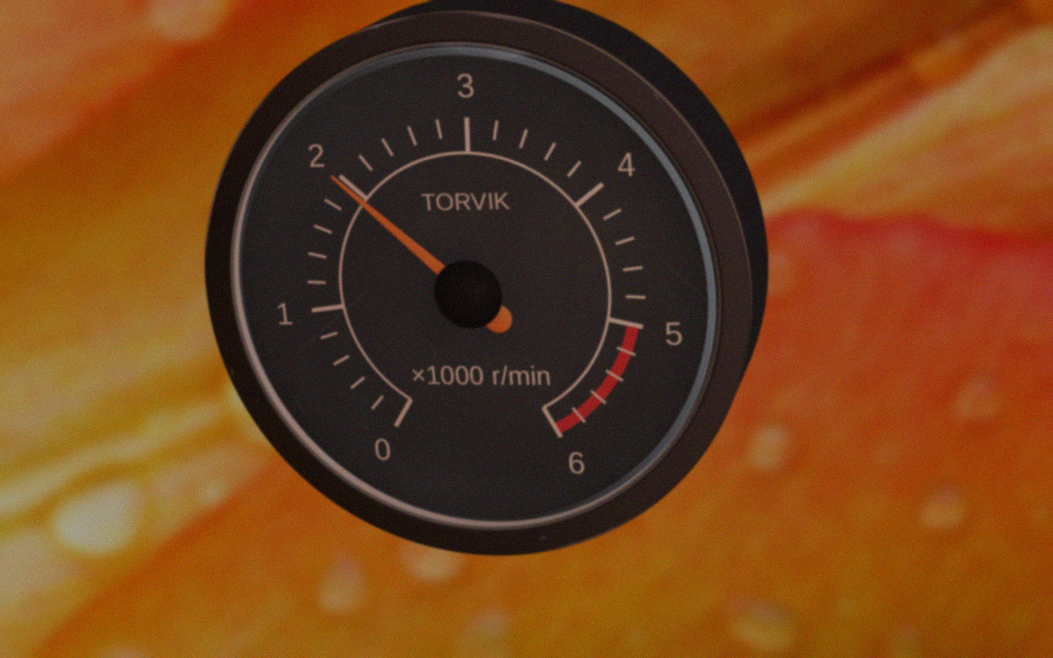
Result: 2000 rpm
